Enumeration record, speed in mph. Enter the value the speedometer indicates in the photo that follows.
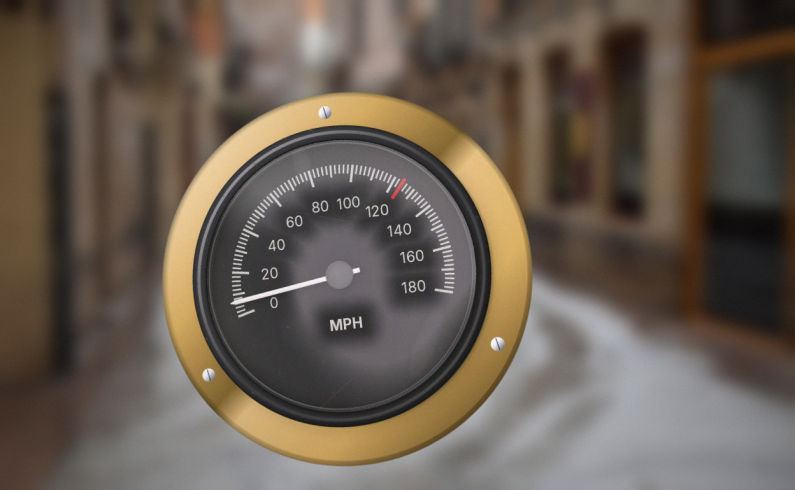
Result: 6 mph
